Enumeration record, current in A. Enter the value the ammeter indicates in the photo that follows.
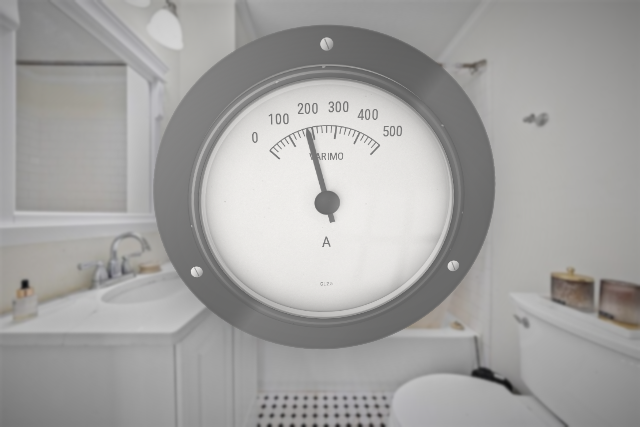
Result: 180 A
